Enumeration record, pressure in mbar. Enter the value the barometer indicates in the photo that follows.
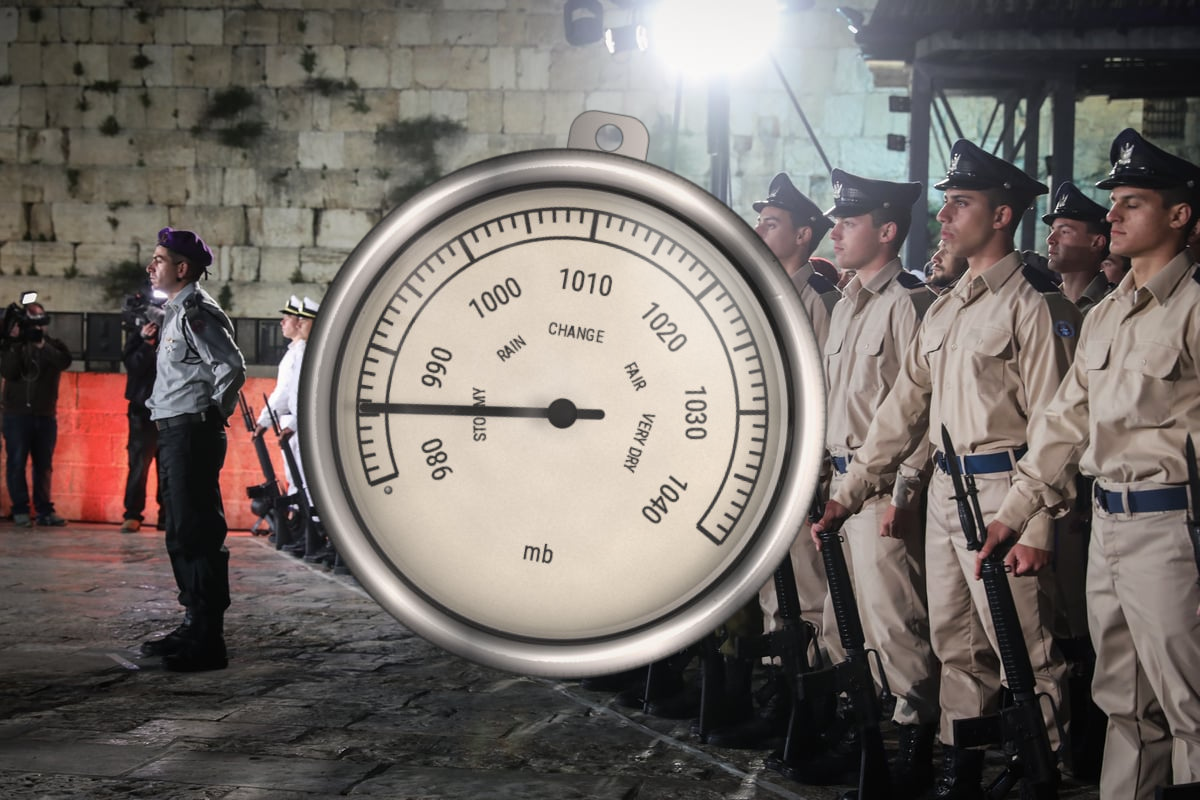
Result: 985.5 mbar
